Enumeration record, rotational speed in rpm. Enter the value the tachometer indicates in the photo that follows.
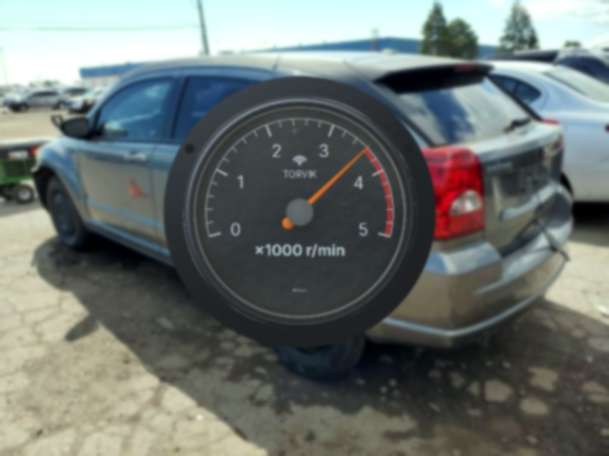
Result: 3600 rpm
